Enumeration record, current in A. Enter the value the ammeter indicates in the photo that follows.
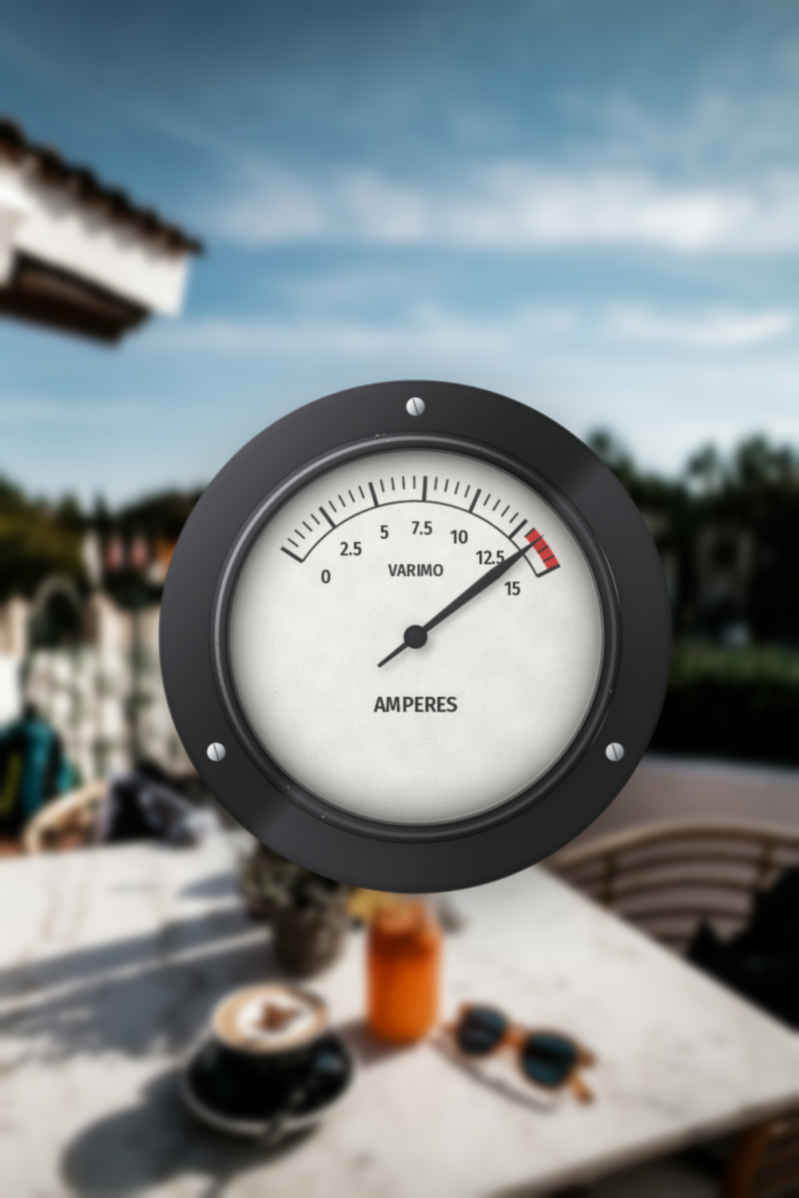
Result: 13.5 A
